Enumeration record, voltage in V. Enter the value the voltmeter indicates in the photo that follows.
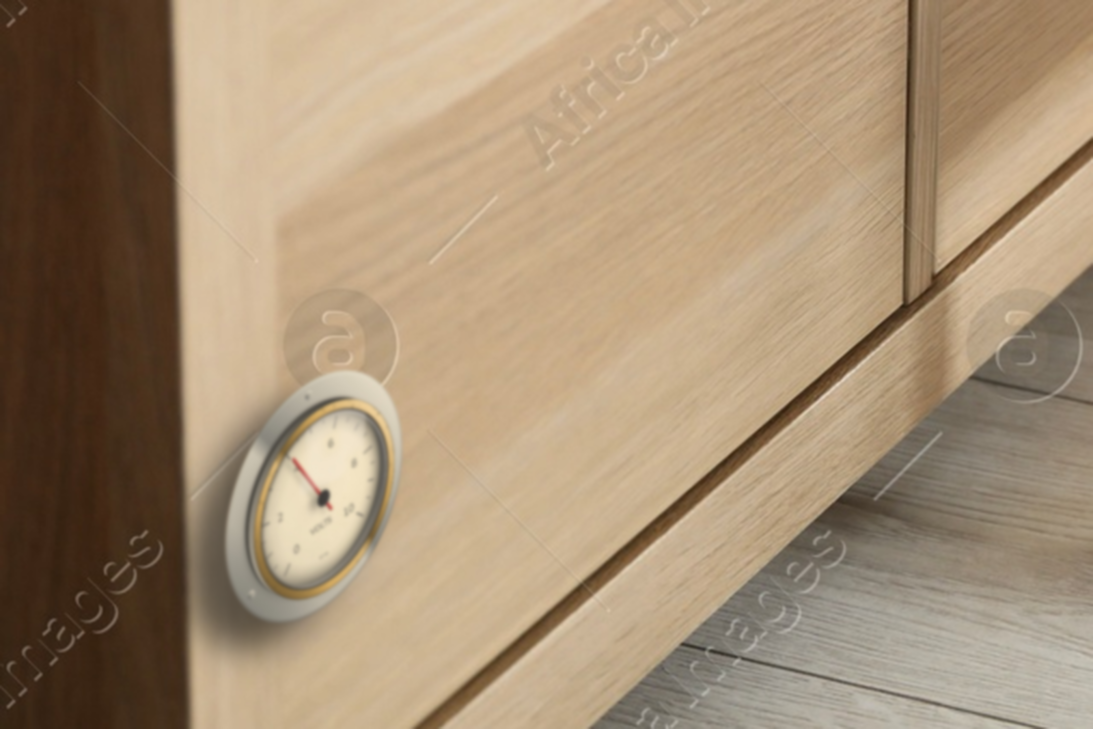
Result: 4 V
